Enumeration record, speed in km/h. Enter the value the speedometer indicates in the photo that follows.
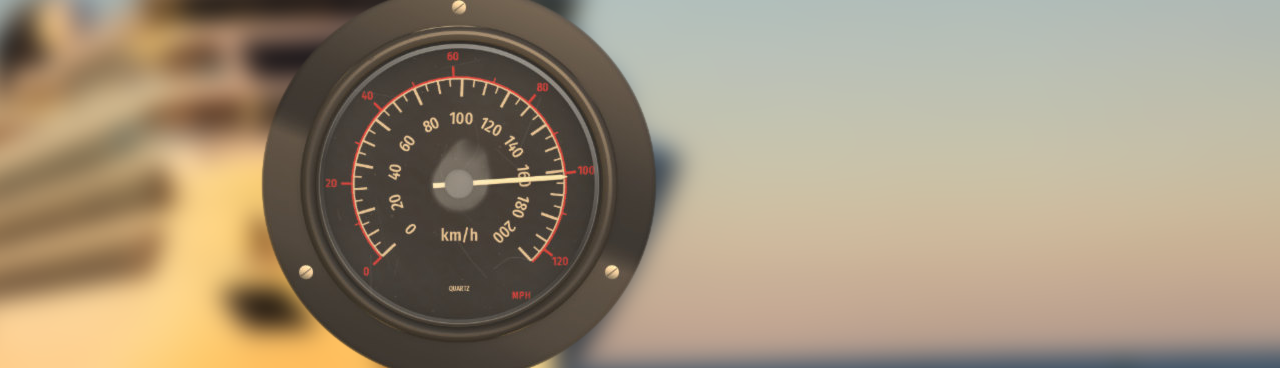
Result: 162.5 km/h
